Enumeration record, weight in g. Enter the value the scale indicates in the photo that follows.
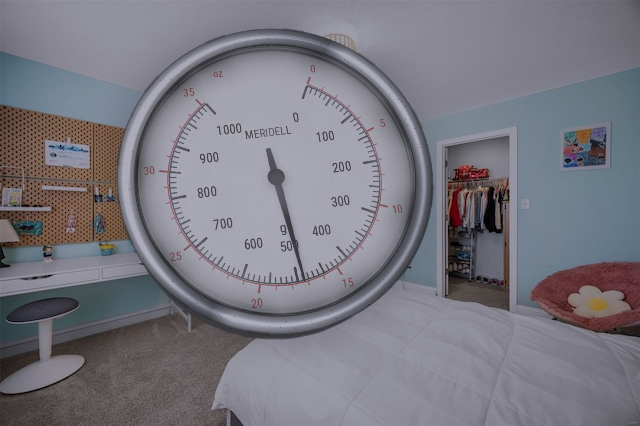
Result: 490 g
